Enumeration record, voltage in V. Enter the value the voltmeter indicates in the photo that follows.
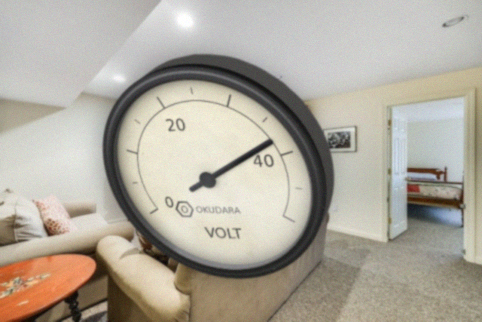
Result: 37.5 V
